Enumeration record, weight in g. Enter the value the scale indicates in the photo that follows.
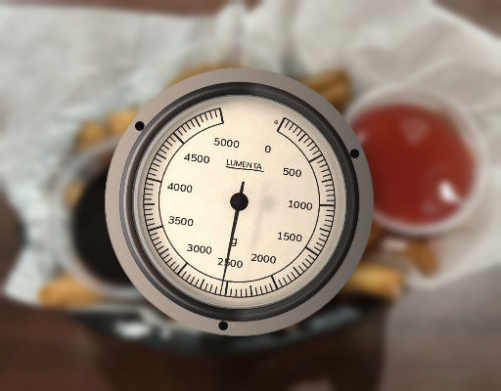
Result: 2550 g
